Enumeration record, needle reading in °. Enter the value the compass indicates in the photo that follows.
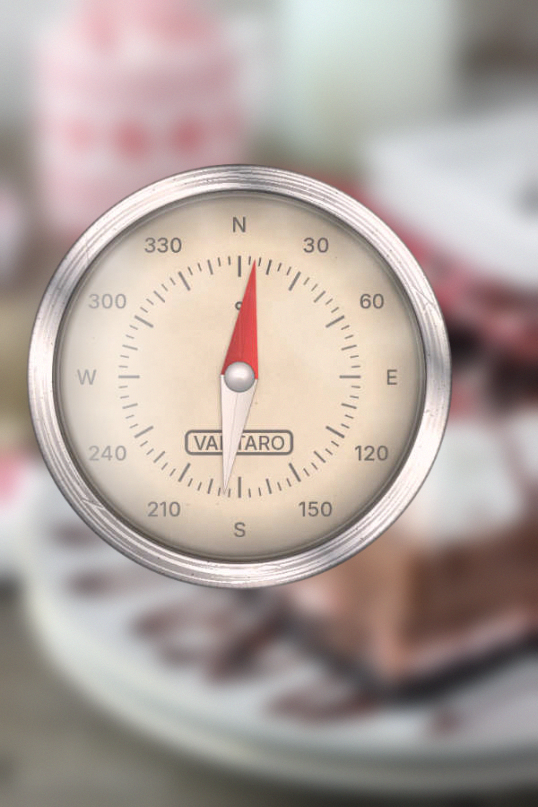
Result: 7.5 °
